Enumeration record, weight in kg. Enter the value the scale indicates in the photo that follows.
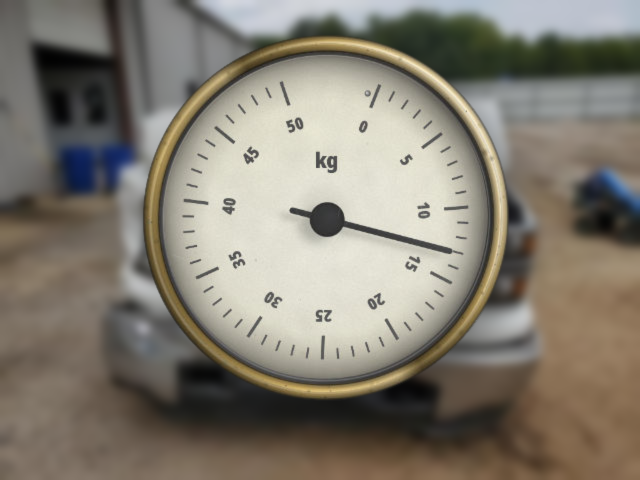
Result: 13 kg
